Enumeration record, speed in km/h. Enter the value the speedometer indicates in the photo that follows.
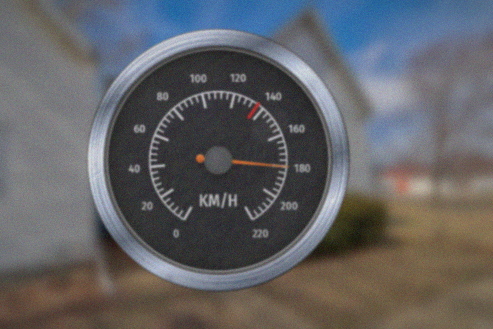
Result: 180 km/h
